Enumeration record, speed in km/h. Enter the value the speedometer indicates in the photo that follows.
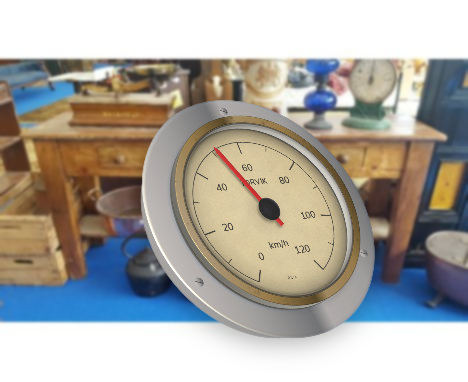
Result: 50 km/h
